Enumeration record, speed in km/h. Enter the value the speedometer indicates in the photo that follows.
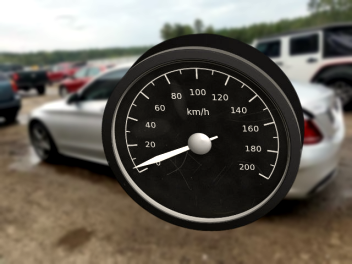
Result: 5 km/h
